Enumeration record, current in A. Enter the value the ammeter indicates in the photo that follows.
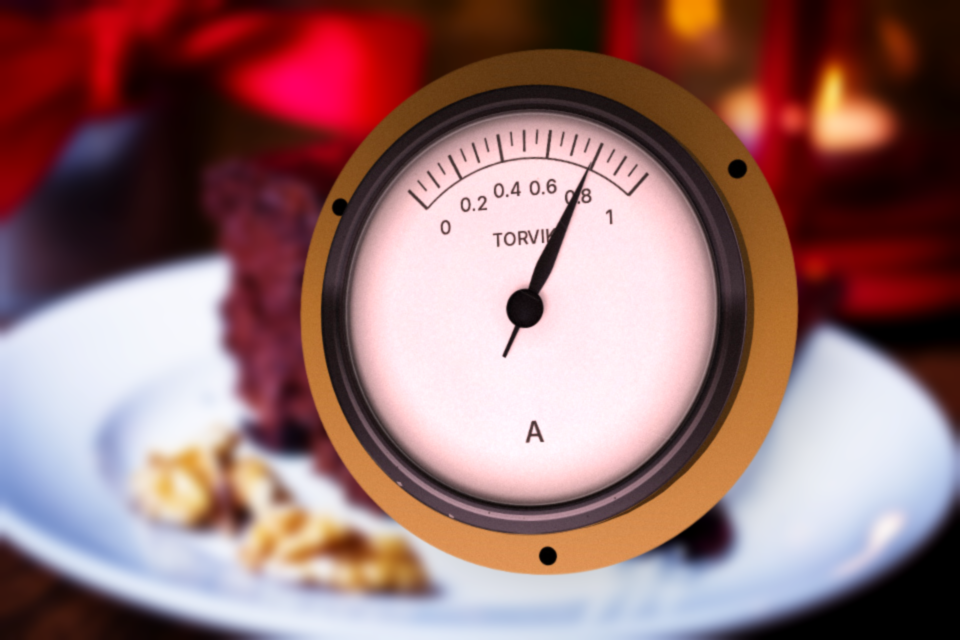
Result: 0.8 A
